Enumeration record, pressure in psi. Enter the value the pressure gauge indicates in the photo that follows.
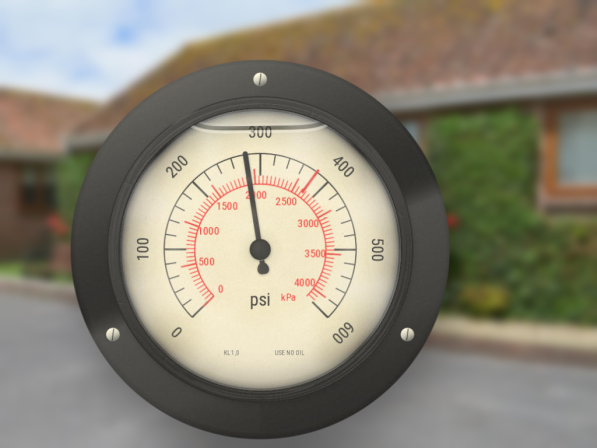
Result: 280 psi
